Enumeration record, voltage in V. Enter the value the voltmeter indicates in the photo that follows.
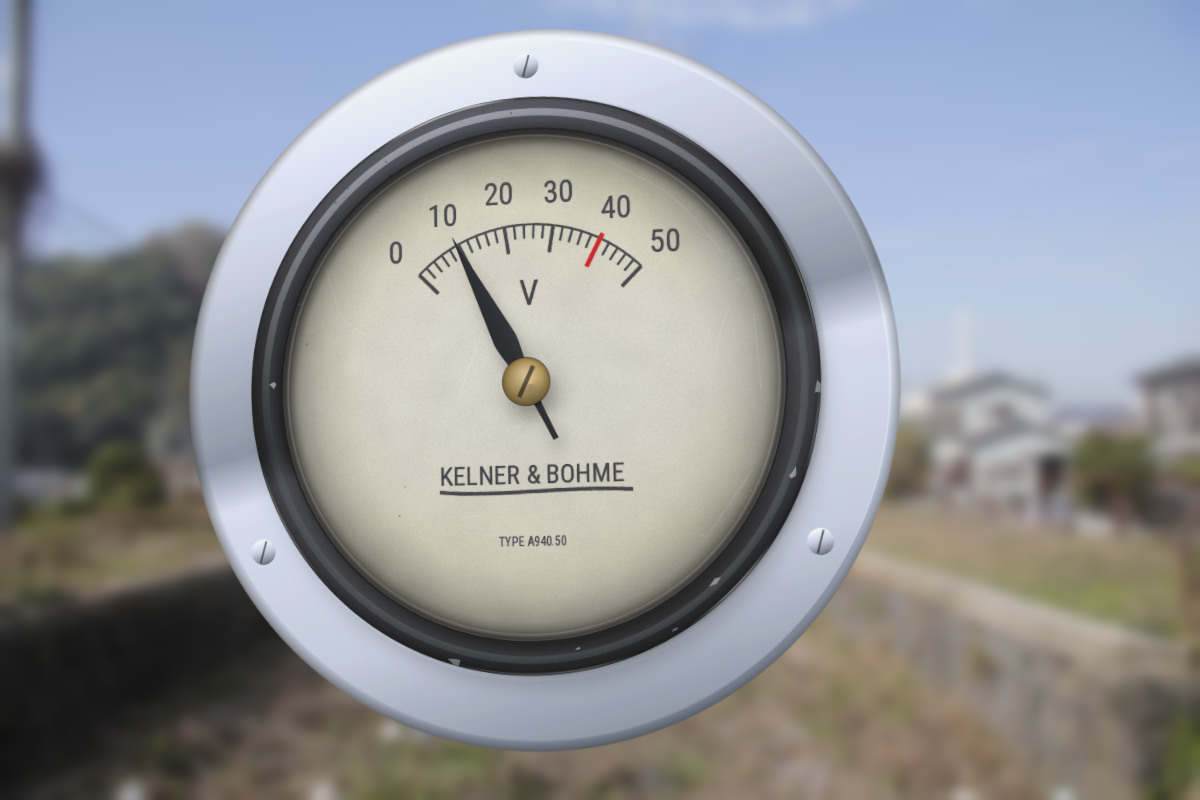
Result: 10 V
